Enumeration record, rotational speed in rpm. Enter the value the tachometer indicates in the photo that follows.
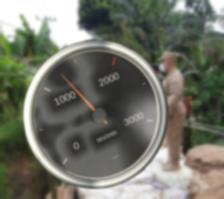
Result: 1250 rpm
